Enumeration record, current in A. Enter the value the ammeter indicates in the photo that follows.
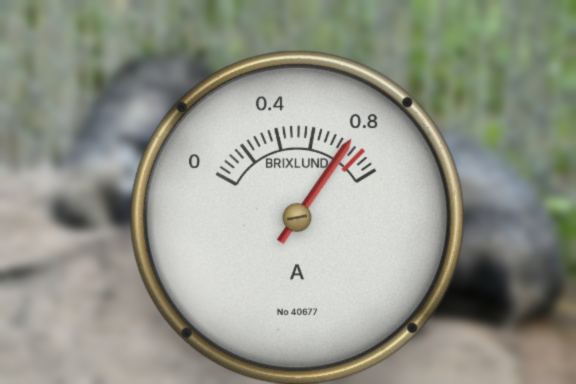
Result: 0.8 A
